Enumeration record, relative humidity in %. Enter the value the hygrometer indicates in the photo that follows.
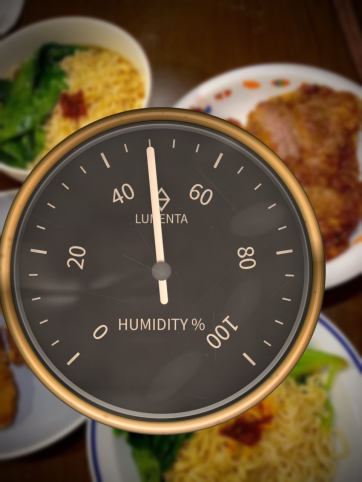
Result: 48 %
